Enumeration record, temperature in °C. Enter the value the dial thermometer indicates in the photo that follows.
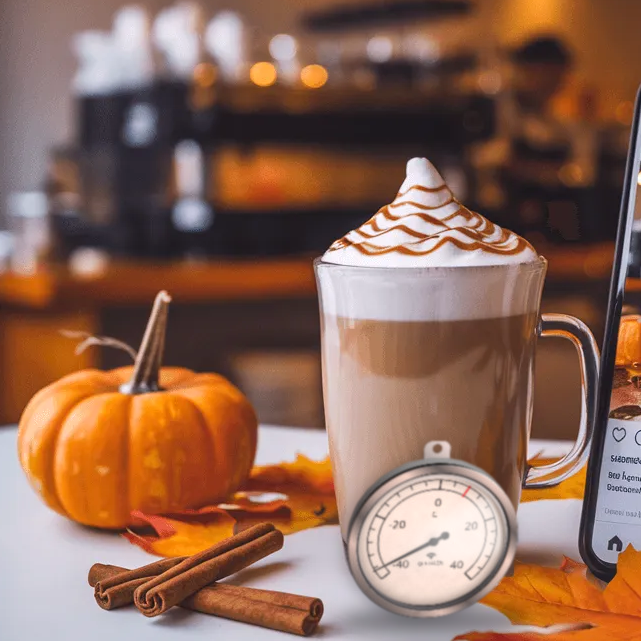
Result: -36 °C
